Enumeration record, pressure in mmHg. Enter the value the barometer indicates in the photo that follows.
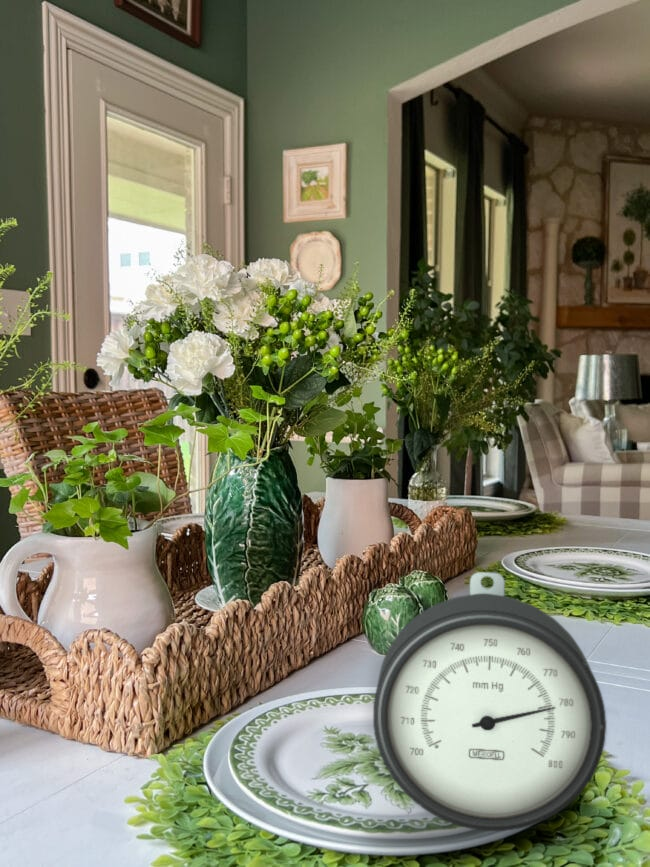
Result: 780 mmHg
